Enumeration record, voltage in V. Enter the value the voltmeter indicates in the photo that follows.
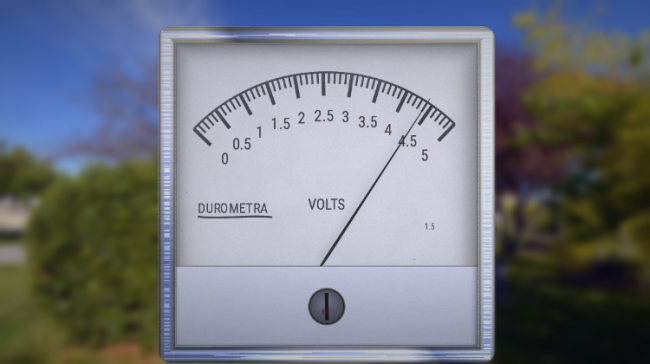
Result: 4.4 V
